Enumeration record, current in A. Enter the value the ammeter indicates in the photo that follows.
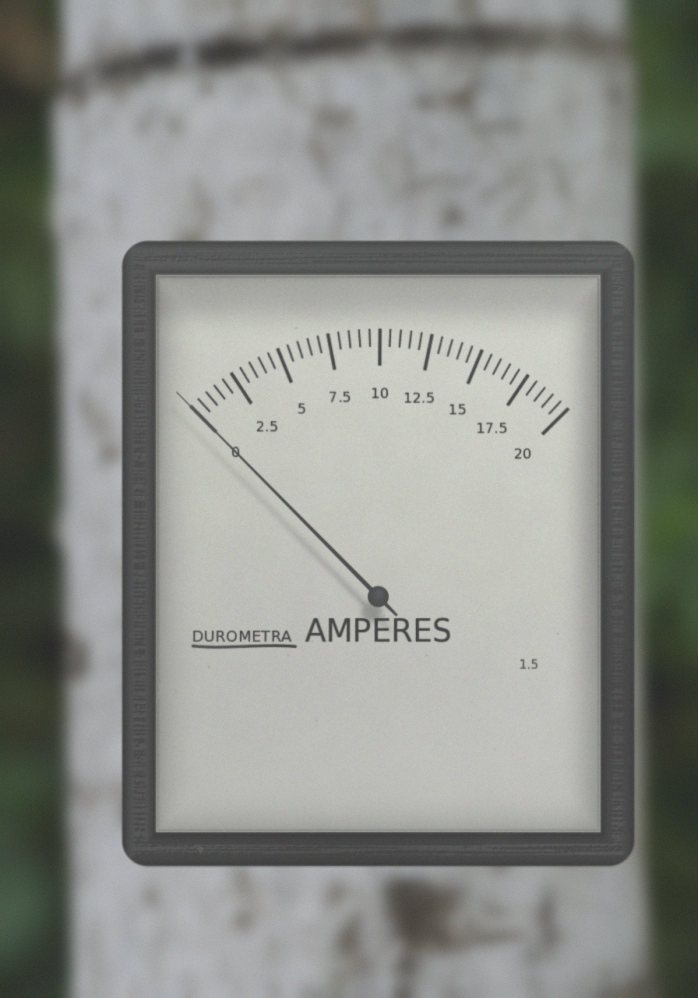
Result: 0 A
